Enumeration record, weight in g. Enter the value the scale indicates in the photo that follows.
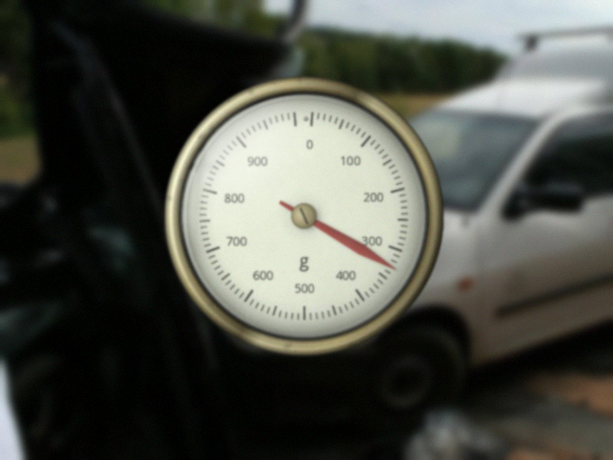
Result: 330 g
